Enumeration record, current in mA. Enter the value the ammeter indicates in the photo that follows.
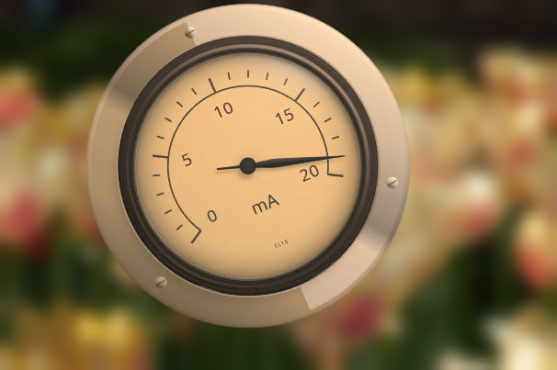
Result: 19 mA
